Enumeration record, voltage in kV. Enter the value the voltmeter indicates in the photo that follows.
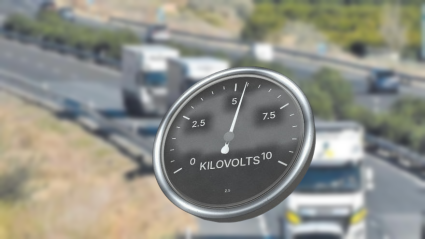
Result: 5.5 kV
